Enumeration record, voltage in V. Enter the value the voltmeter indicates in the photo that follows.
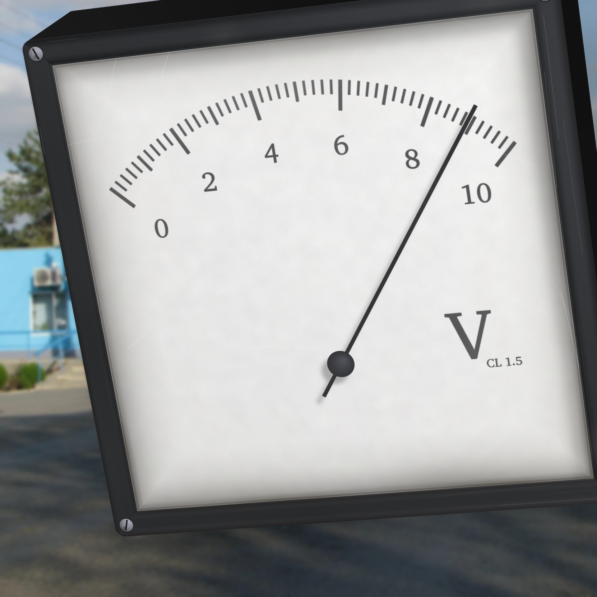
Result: 8.9 V
